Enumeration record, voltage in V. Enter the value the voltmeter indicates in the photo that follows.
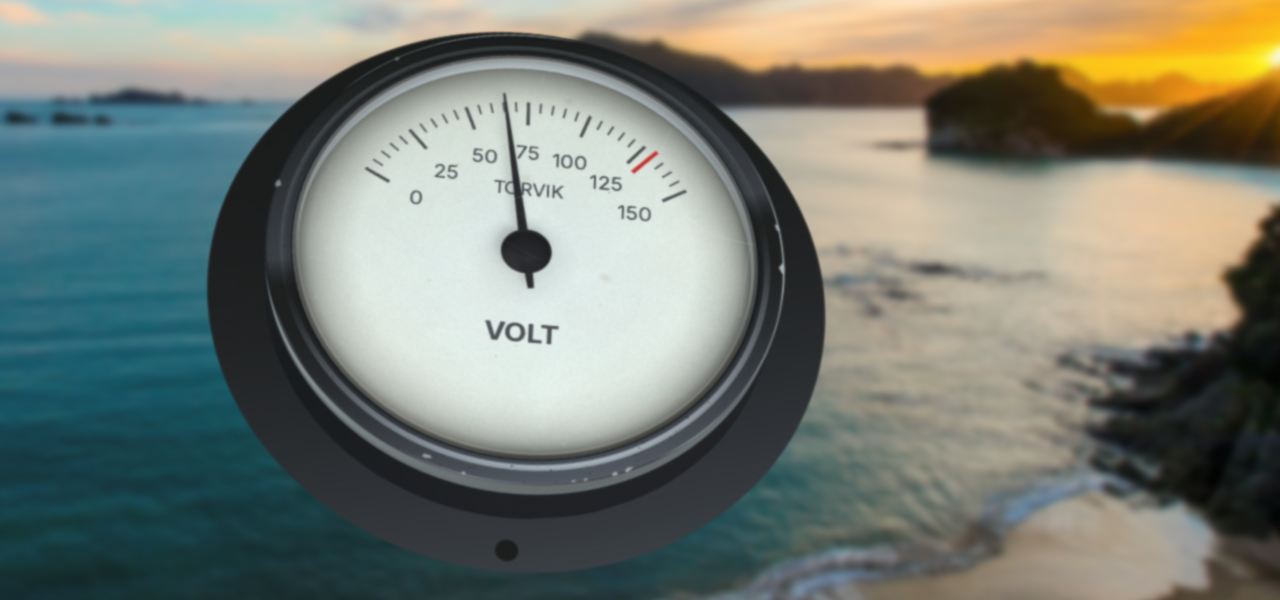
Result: 65 V
